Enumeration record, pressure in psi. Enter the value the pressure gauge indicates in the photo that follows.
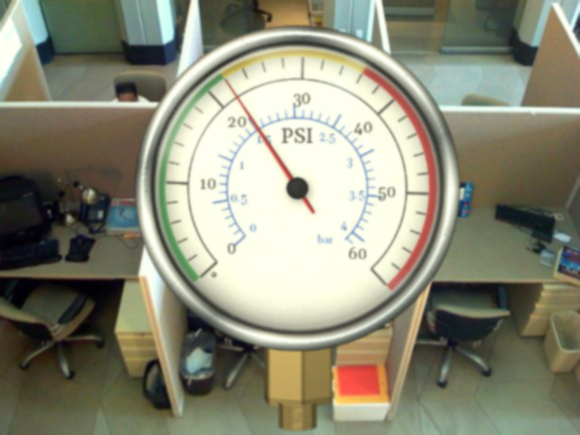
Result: 22 psi
